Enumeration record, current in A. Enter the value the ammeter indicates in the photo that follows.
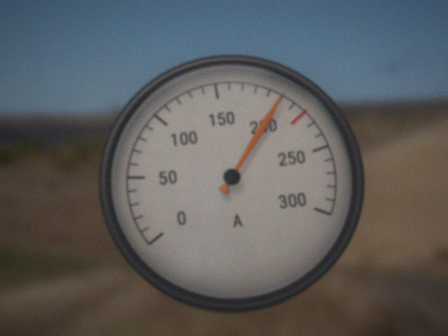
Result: 200 A
